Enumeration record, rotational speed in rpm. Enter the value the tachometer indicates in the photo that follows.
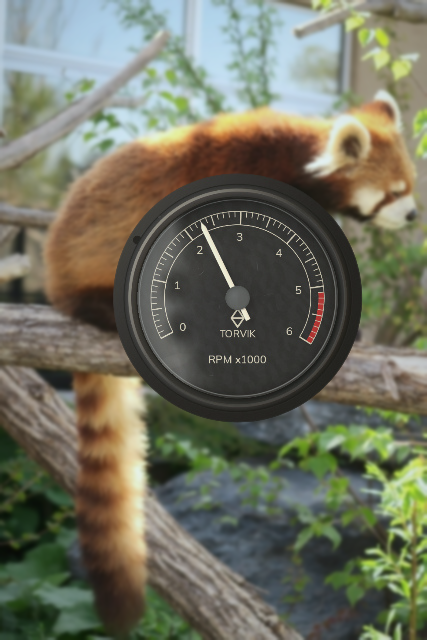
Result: 2300 rpm
